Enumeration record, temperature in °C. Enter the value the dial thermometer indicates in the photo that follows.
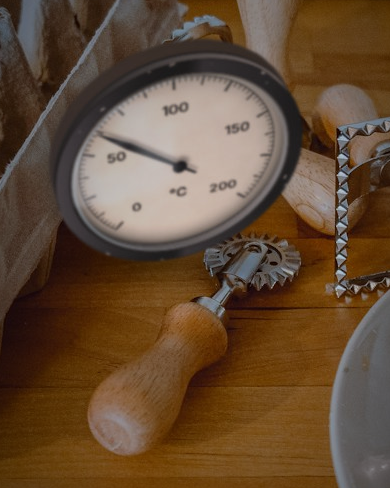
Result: 62.5 °C
